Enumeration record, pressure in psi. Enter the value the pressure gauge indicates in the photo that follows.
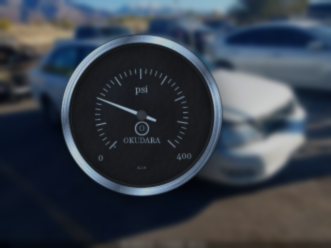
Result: 100 psi
